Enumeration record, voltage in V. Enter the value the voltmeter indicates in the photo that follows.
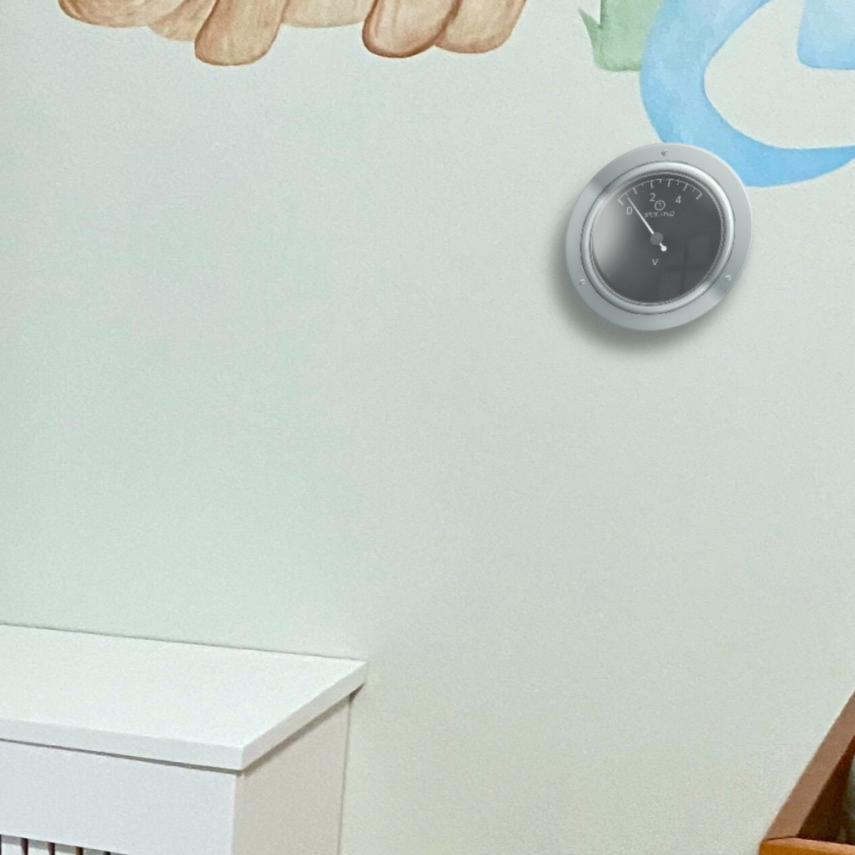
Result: 0.5 V
